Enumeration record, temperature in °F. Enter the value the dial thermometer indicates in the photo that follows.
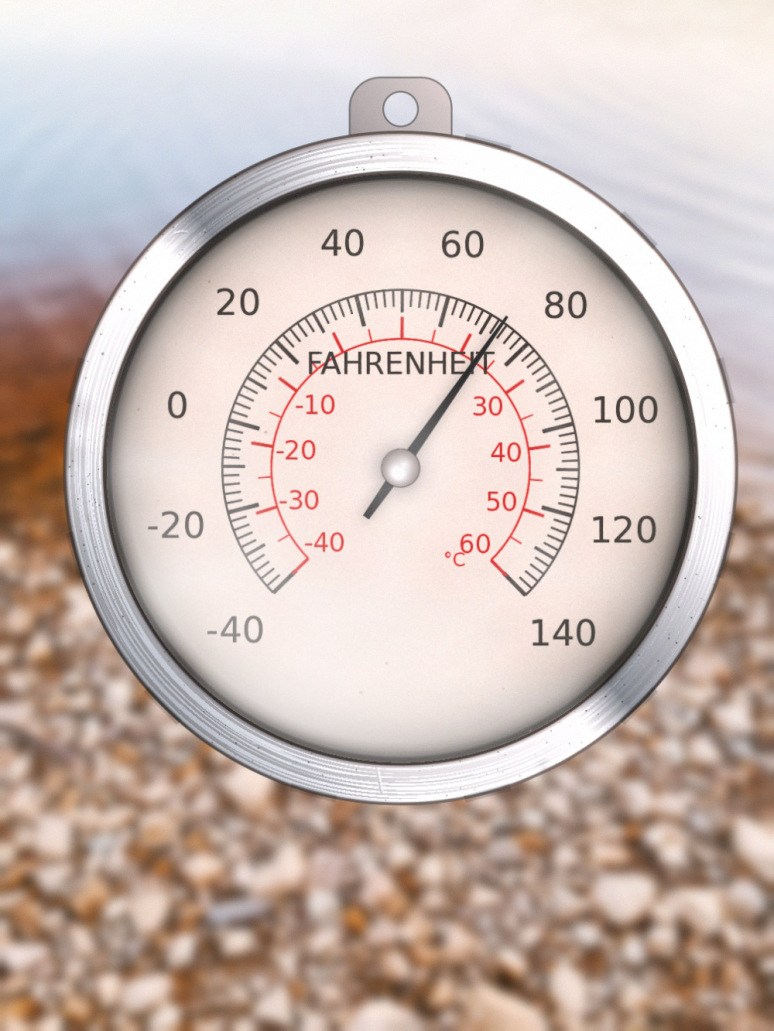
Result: 73 °F
